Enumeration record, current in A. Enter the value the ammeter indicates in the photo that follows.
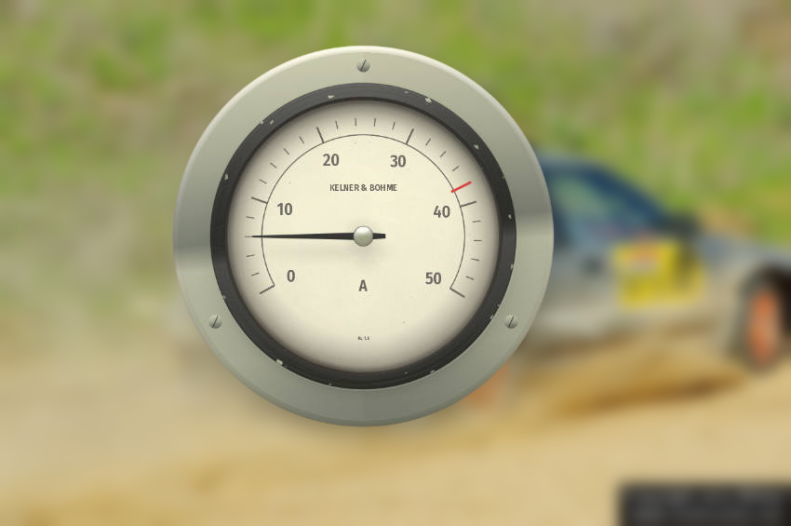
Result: 6 A
